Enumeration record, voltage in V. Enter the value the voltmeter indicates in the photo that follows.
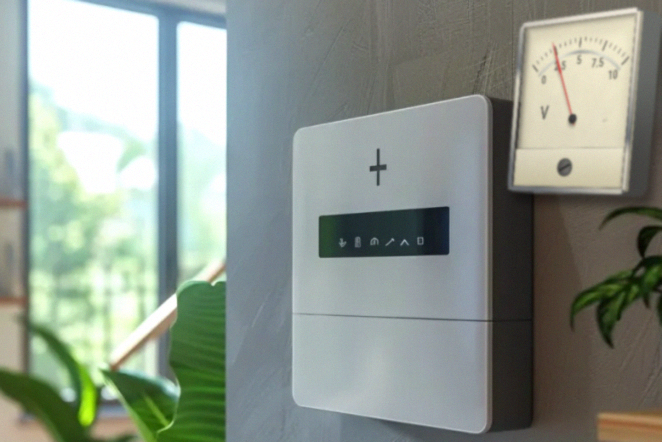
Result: 2.5 V
